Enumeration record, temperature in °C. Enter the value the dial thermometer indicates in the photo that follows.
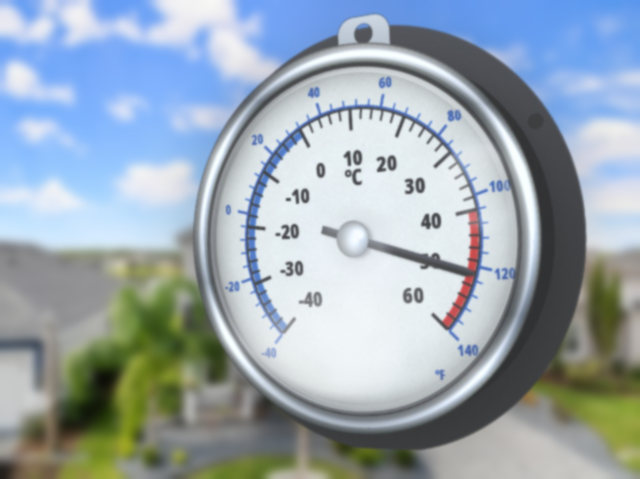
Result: 50 °C
